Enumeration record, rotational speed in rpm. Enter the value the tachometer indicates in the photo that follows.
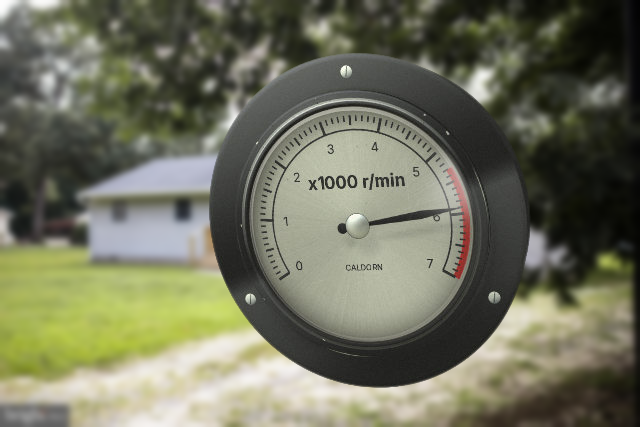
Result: 5900 rpm
